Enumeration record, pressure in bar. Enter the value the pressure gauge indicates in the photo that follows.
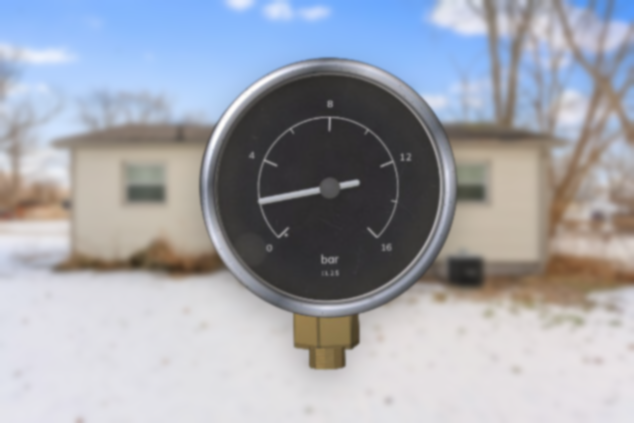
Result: 2 bar
